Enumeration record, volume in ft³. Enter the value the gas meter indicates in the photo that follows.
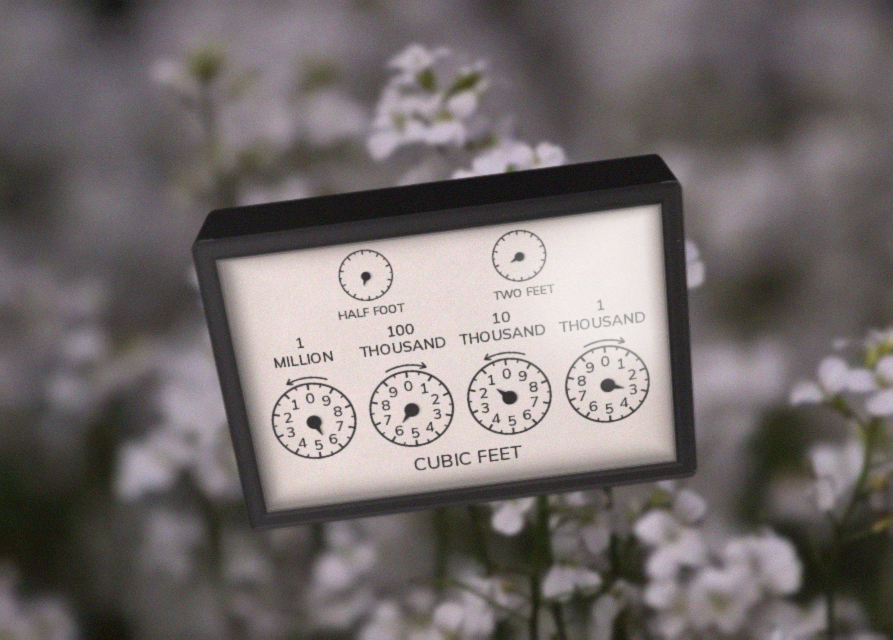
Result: 561300 ft³
